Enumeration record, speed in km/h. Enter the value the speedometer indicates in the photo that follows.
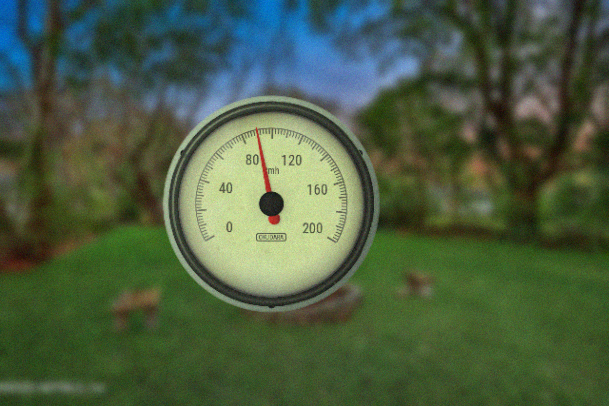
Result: 90 km/h
